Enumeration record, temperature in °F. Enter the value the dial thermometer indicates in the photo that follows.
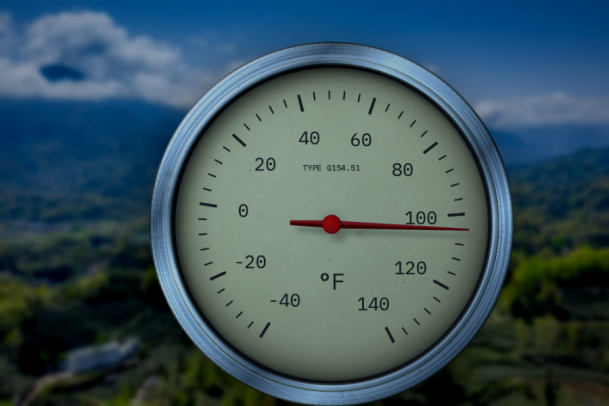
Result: 104 °F
